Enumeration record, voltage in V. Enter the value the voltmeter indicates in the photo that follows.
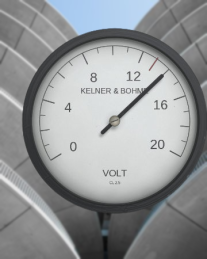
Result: 14 V
